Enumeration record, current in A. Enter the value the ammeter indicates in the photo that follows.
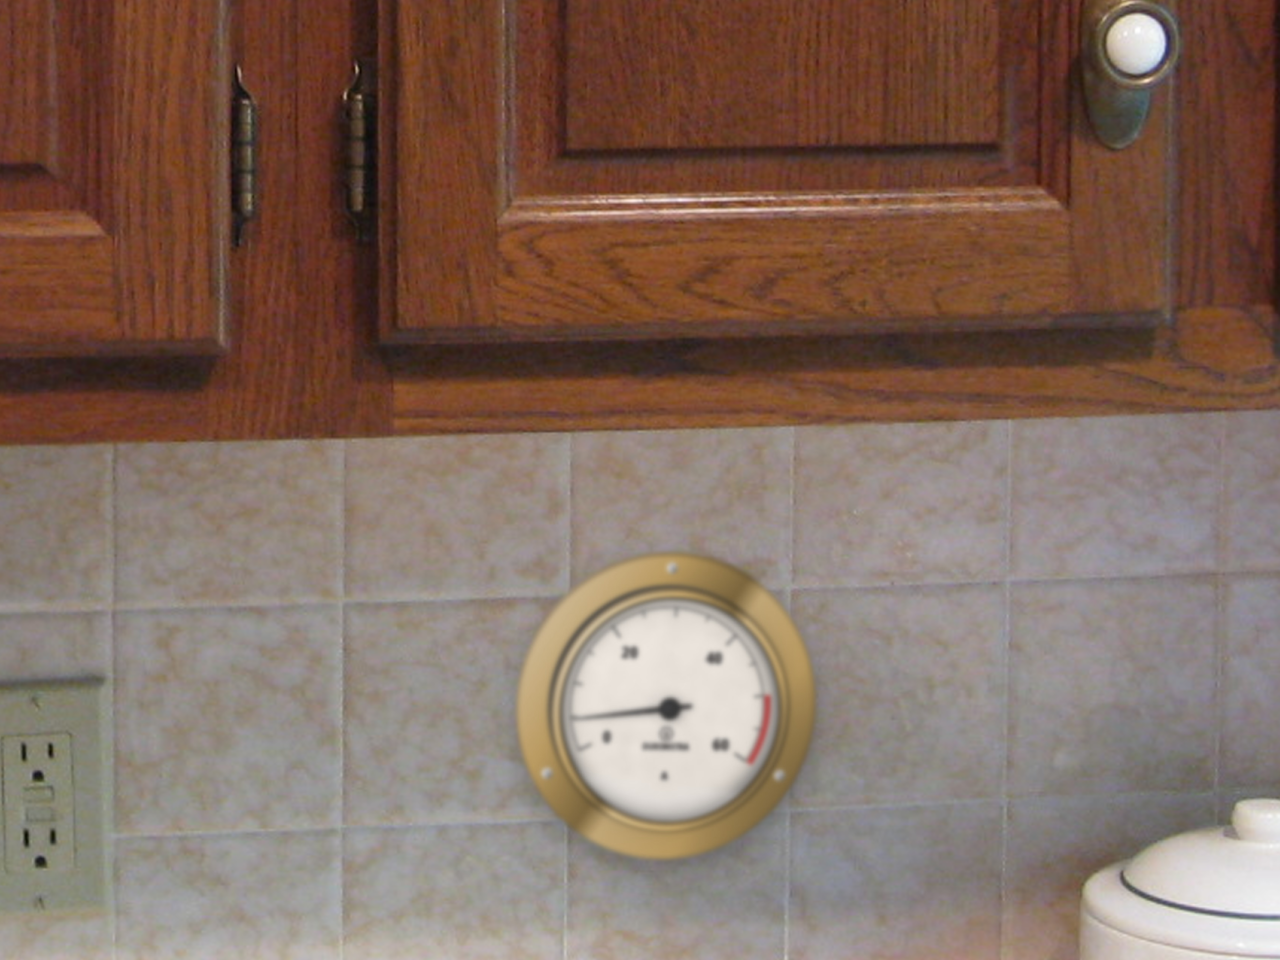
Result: 5 A
